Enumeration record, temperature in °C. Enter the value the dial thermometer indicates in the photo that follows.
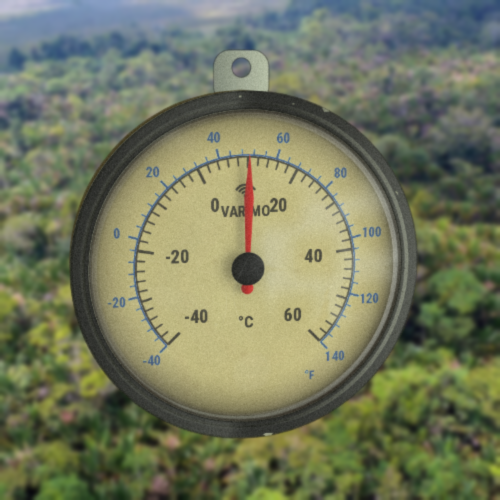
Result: 10 °C
